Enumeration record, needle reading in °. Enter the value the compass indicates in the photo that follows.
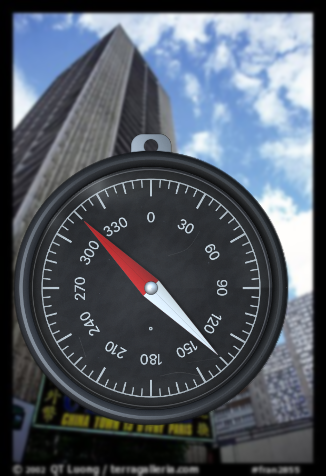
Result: 315 °
